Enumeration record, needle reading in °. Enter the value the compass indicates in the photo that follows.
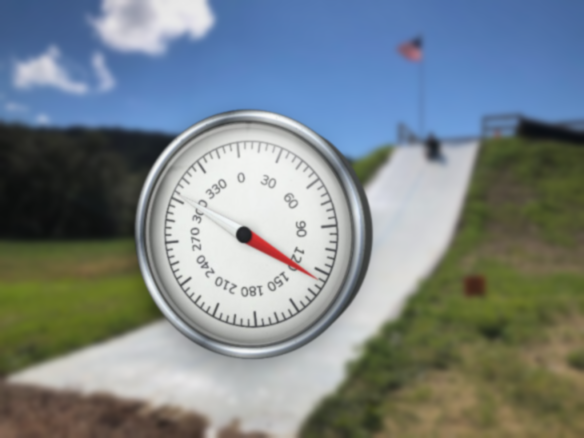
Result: 125 °
